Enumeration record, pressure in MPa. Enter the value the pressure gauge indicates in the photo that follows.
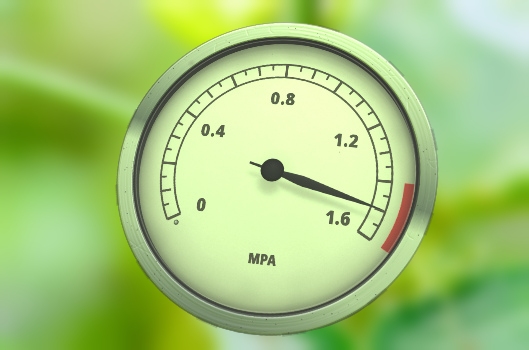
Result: 1.5 MPa
